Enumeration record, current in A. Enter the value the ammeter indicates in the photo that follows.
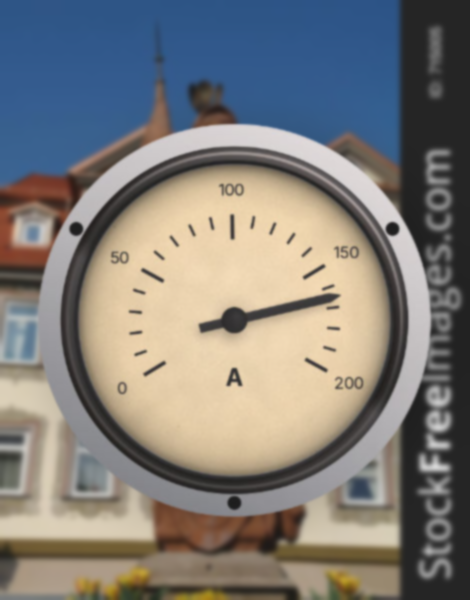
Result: 165 A
